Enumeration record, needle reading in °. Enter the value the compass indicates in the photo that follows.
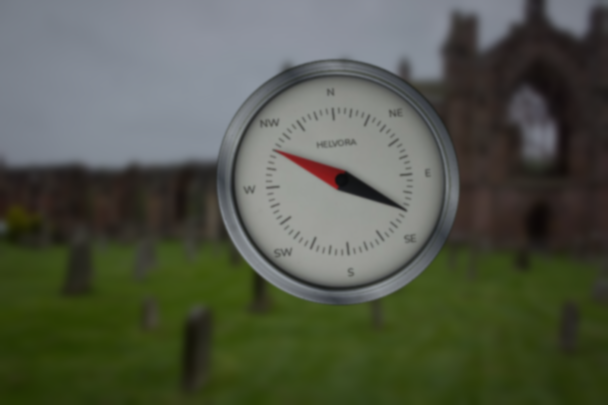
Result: 300 °
